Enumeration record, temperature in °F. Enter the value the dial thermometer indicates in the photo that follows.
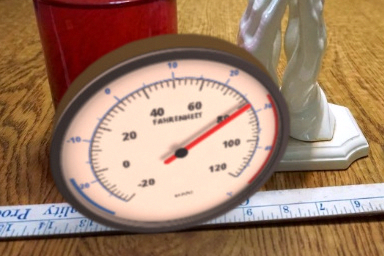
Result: 80 °F
